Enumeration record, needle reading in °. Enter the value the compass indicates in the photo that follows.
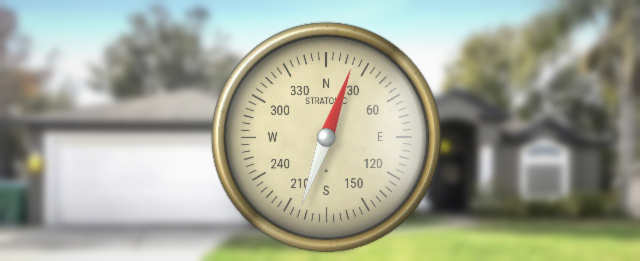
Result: 20 °
